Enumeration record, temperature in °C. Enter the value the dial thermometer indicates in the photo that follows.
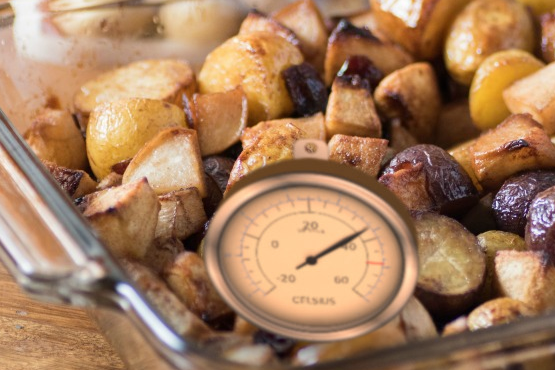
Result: 36 °C
